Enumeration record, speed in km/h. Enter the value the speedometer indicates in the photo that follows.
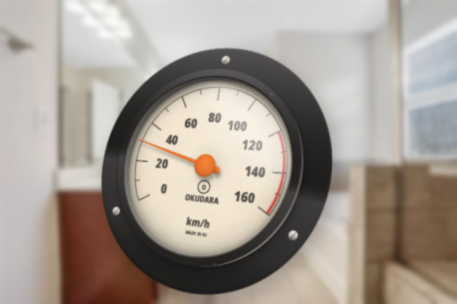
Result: 30 km/h
